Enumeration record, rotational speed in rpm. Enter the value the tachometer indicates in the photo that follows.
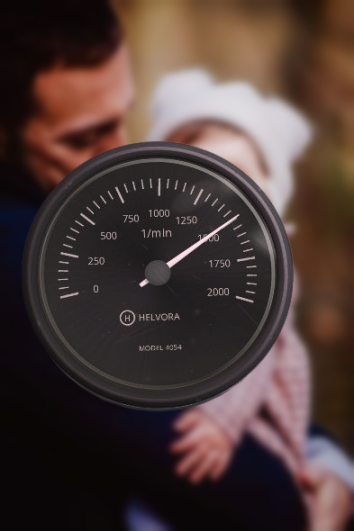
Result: 1500 rpm
